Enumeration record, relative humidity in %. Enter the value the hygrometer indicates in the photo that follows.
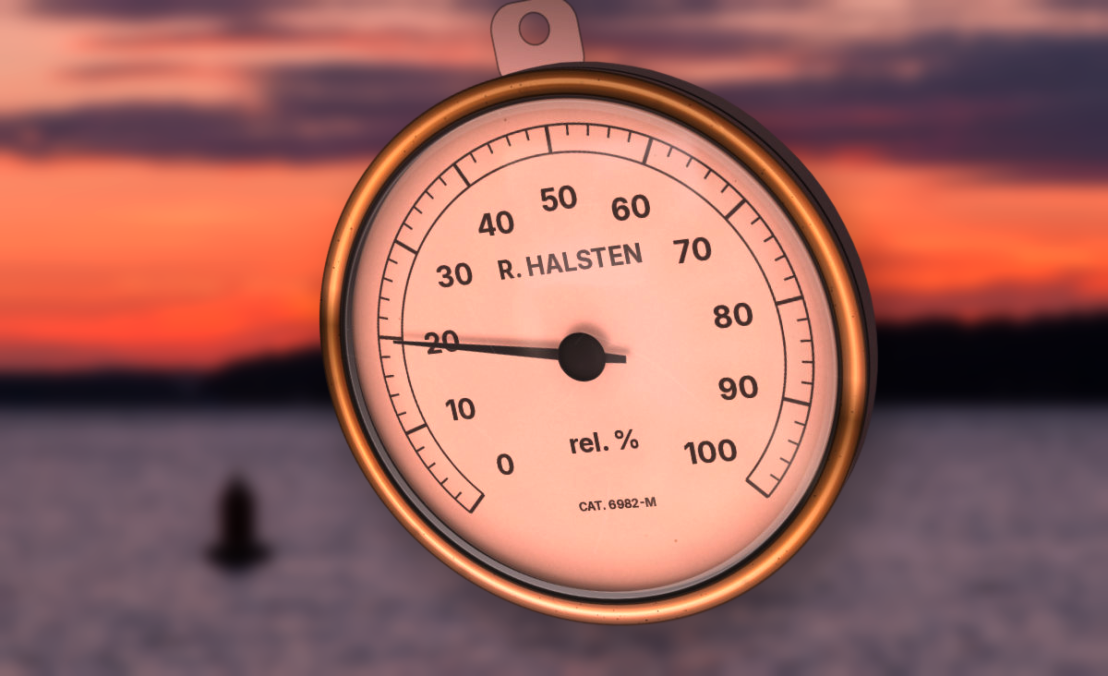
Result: 20 %
